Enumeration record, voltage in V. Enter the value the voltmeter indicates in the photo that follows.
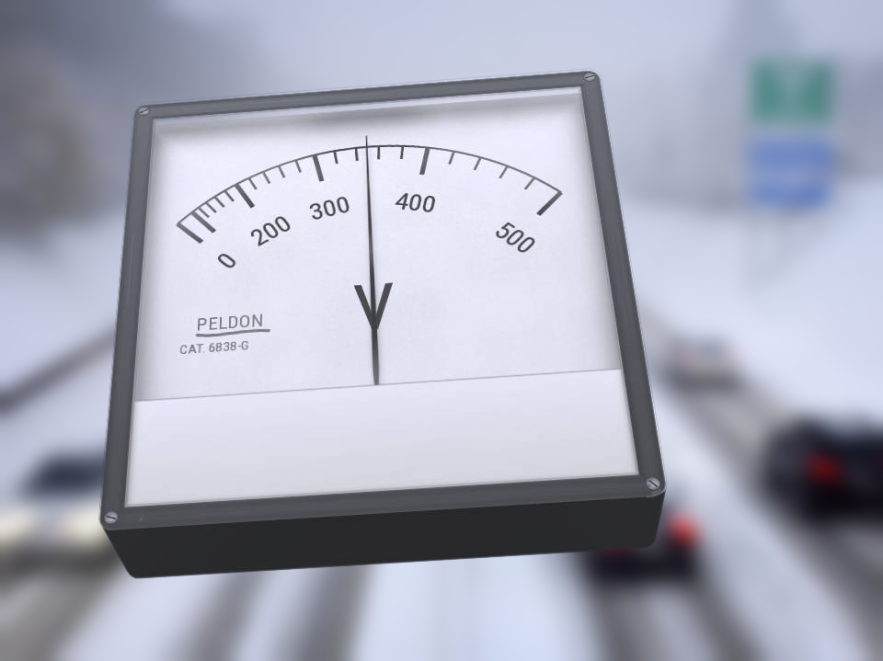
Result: 350 V
